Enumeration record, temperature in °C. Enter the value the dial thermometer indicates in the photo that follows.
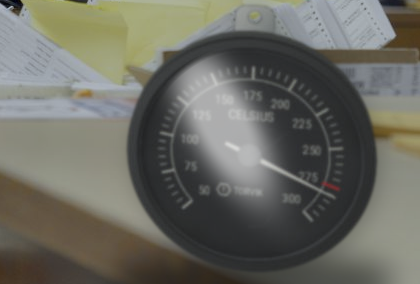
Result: 280 °C
